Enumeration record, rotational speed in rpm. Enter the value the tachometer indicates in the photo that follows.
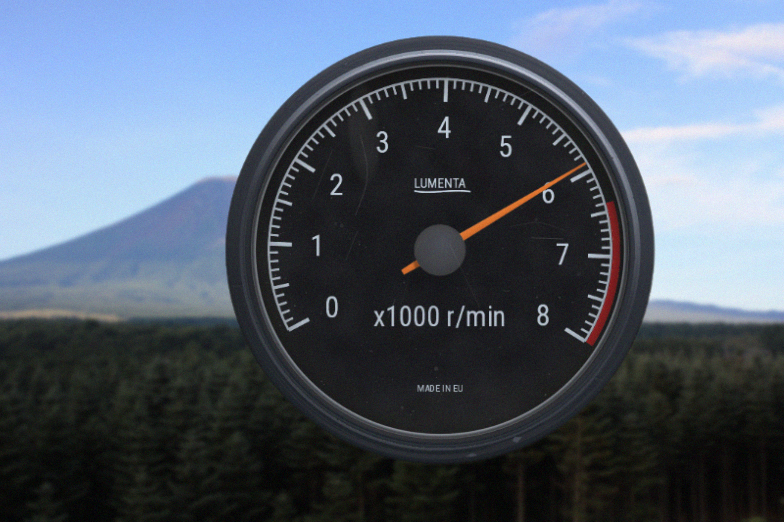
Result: 5900 rpm
